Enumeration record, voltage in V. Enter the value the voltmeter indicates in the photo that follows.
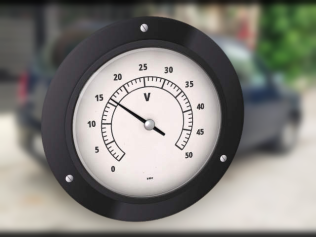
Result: 16 V
